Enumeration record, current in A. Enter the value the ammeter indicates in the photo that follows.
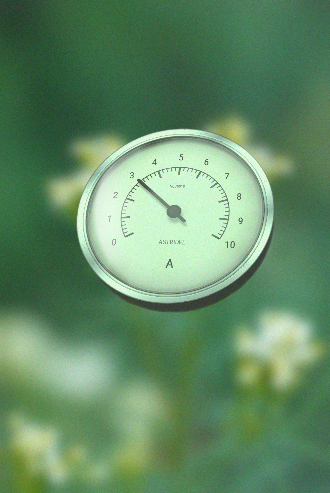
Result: 3 A
